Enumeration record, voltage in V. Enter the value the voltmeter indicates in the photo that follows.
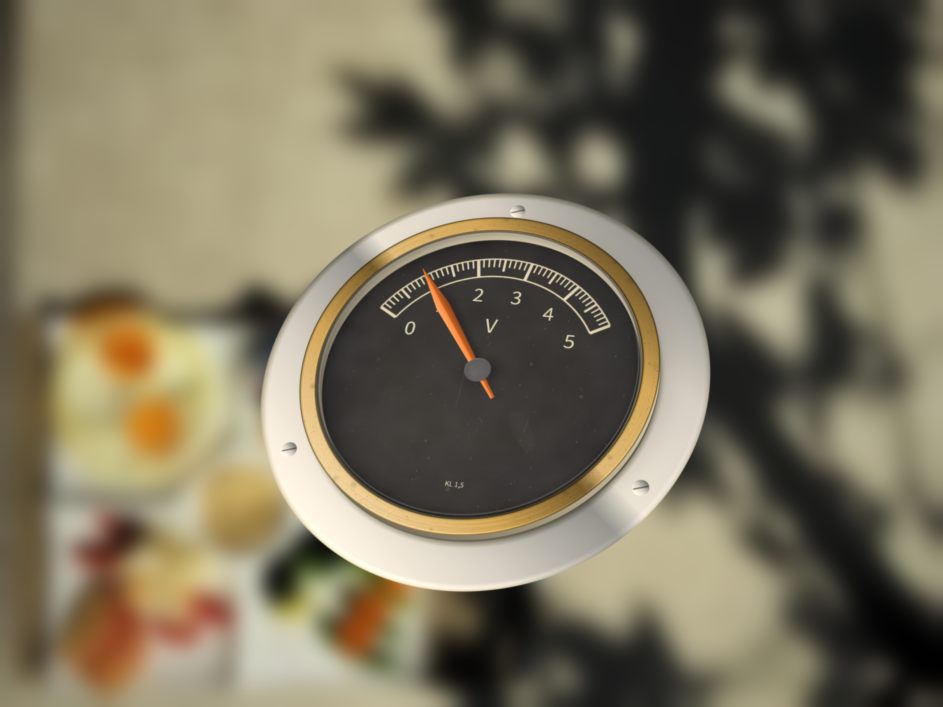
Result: 1 V
